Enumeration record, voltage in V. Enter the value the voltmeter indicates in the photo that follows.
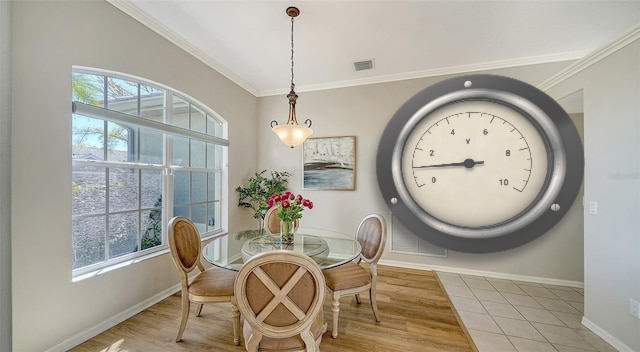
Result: 1 V
